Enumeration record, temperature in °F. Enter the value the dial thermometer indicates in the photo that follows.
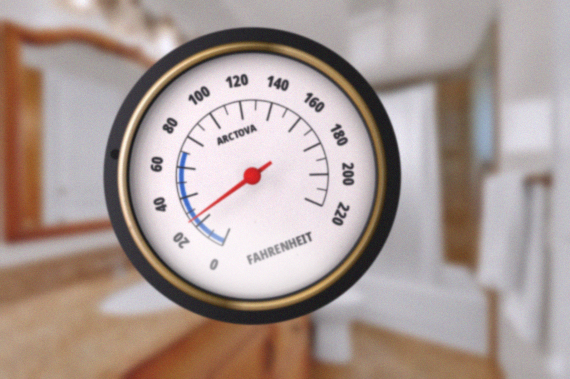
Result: 25 °F
